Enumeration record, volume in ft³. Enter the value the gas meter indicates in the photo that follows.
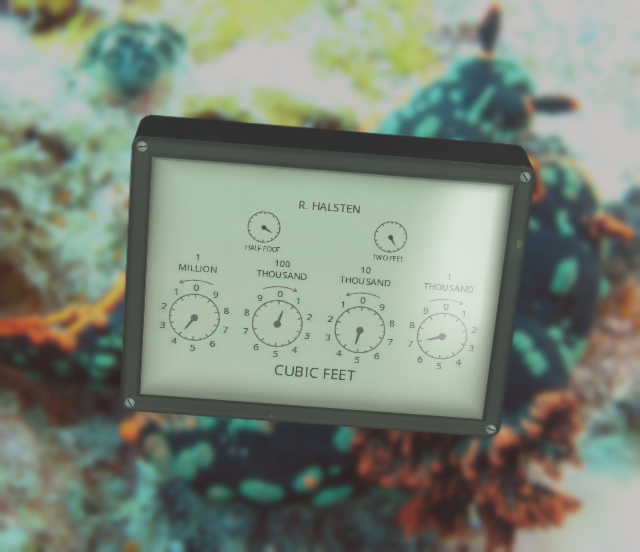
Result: 404700 ft³
